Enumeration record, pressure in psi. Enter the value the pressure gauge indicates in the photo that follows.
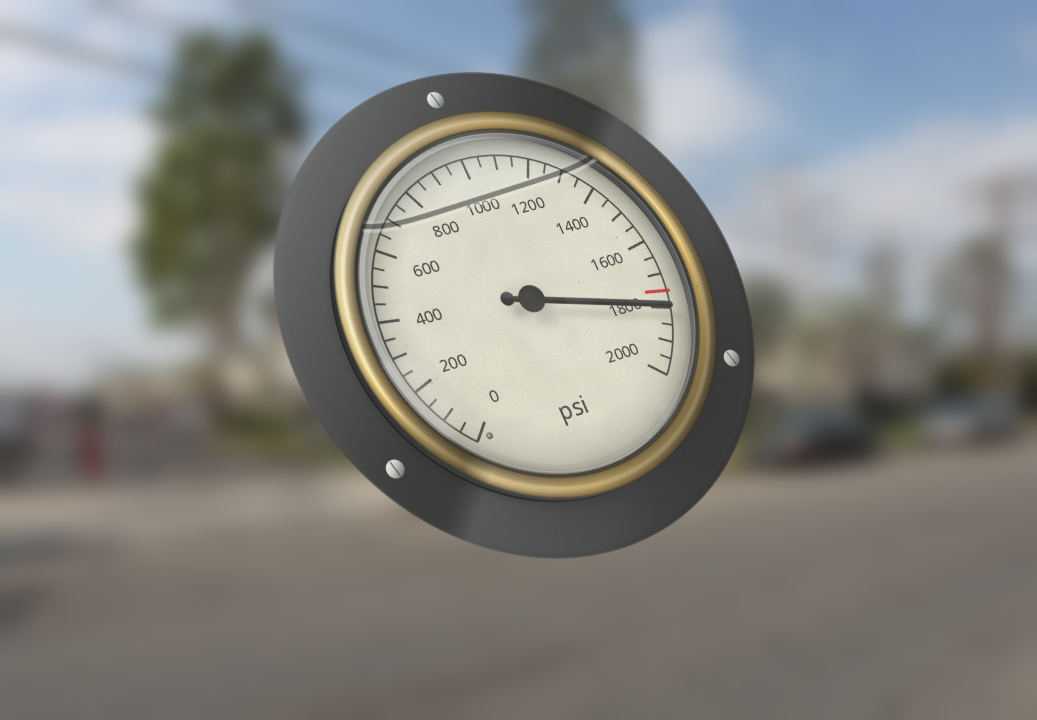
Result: 1800 psi
